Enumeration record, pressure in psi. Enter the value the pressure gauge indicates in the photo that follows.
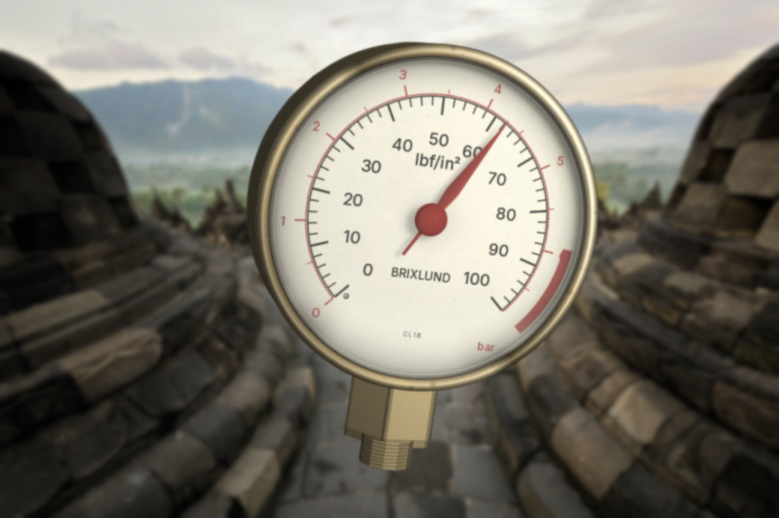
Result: 62 psi
